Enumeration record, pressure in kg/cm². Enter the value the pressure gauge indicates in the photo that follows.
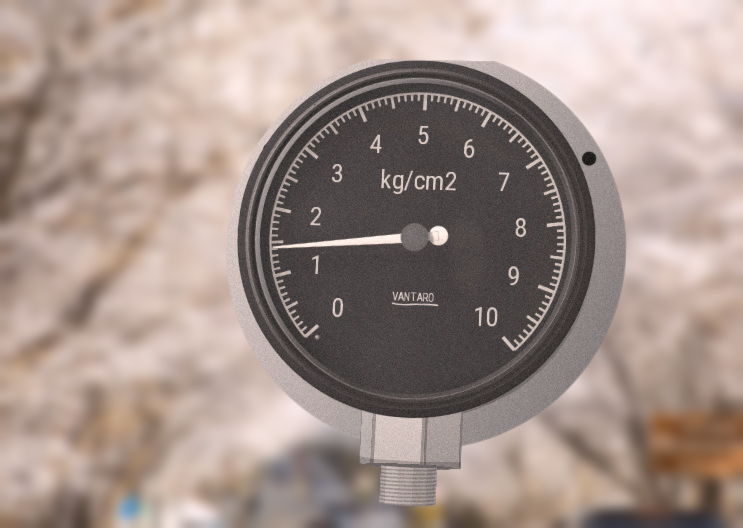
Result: 1.4 kg/cm²
